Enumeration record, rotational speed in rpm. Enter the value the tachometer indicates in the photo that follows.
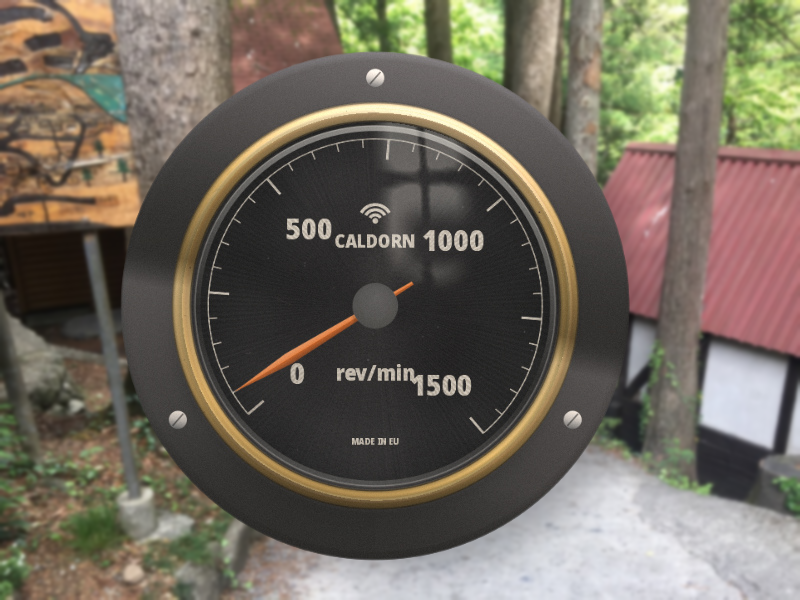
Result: 50 rpm
